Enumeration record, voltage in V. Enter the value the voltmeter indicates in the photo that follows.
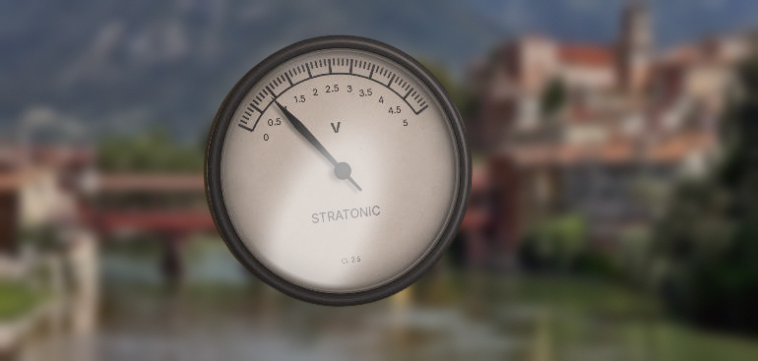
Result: 0.9 V
